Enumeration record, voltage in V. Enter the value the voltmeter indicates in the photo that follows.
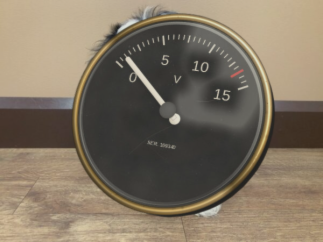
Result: 1 V
